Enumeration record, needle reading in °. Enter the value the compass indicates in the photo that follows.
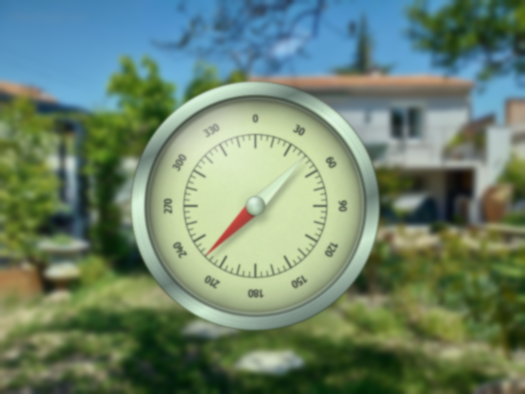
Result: 225 °
